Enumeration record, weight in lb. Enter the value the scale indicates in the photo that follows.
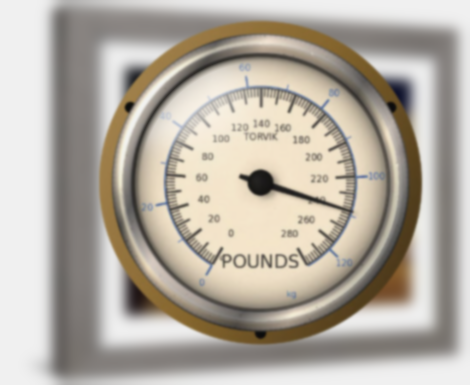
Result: 240 lb
